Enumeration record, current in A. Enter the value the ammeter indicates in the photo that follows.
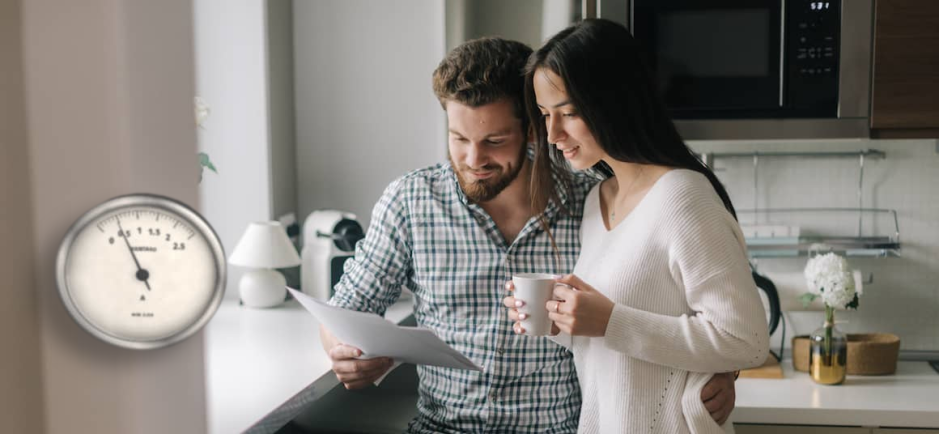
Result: 0.5 A
